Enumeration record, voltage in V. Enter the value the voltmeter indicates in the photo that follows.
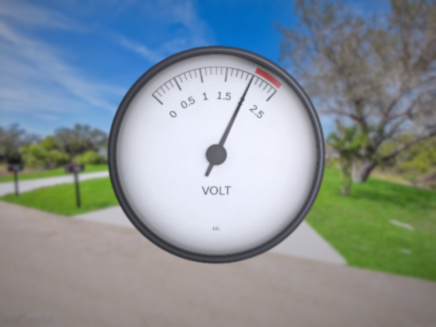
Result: 2 V
